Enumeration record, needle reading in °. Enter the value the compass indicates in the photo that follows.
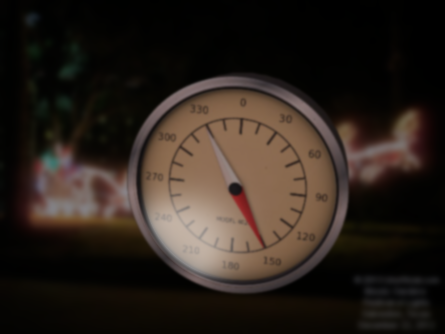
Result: 150 °
